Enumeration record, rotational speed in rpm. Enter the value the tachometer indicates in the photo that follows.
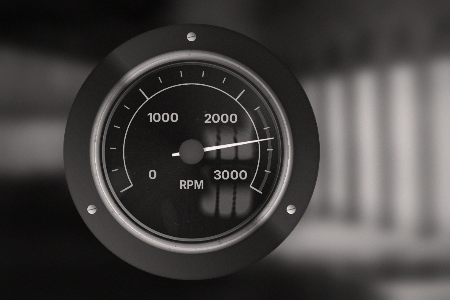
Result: 2500 rpm
